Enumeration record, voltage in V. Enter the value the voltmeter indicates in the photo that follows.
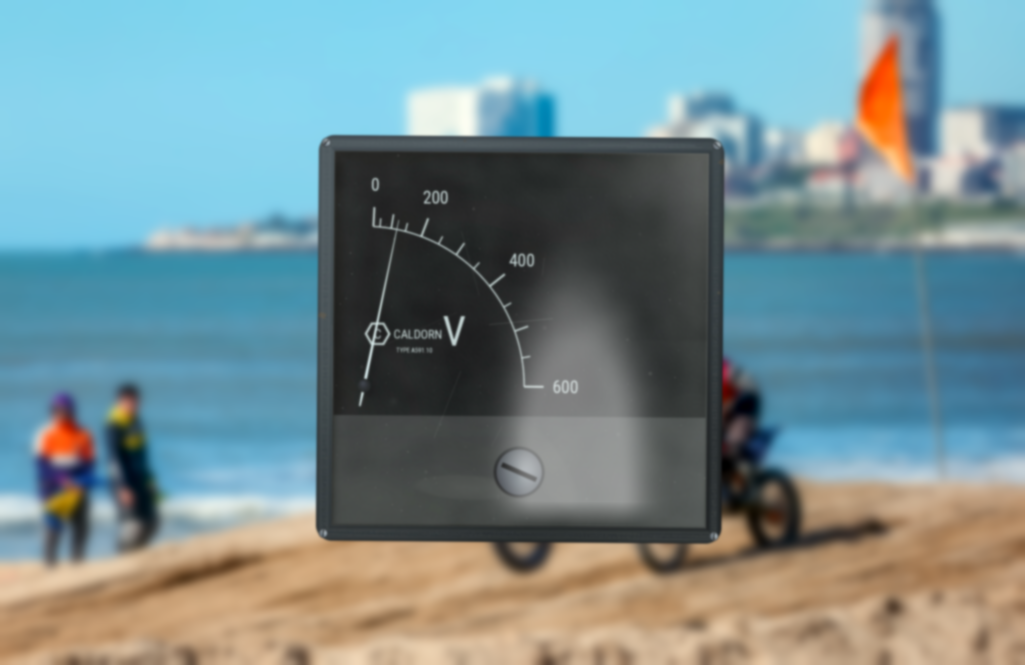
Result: 125 V
